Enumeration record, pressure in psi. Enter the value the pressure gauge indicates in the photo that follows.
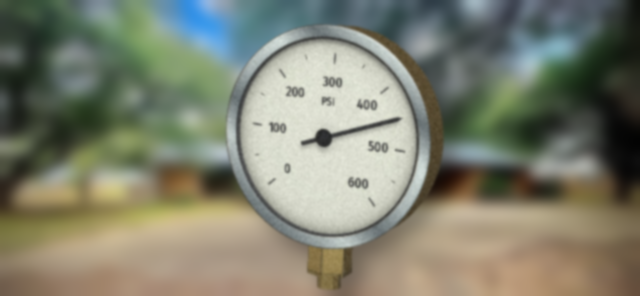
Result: 450 psi
